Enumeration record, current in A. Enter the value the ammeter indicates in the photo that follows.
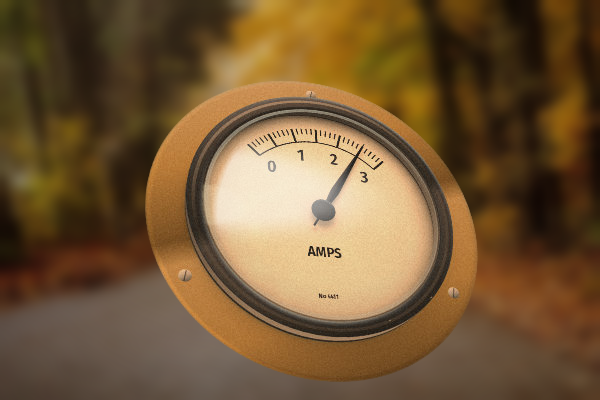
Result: 2.5 A
